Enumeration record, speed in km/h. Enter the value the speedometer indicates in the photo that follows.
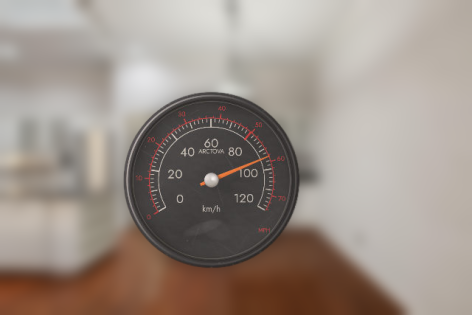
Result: 94 km/h
